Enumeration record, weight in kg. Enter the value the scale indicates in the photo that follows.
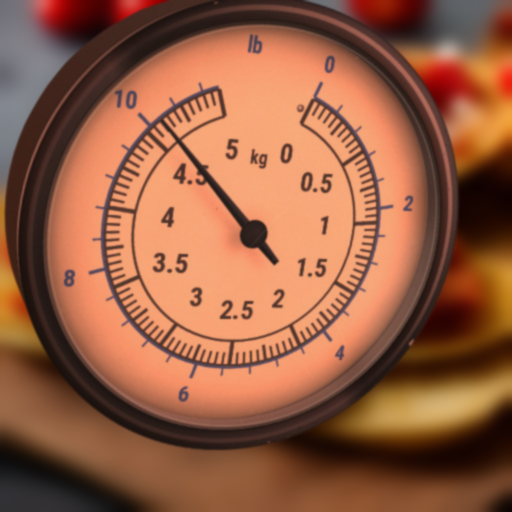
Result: 4.6 kg
